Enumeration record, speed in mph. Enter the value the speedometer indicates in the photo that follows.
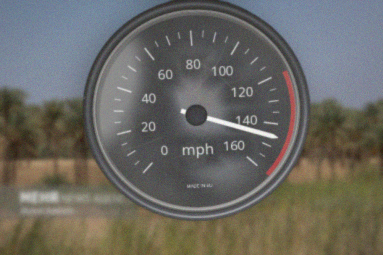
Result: 145 mph
